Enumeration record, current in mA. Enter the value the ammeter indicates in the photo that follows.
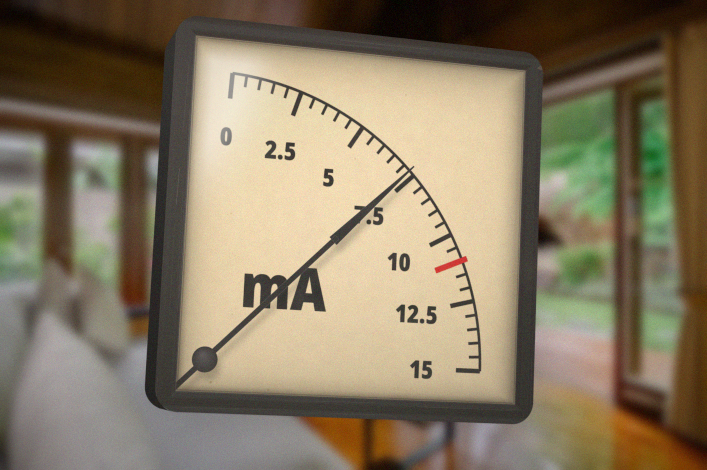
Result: 7.25 mA
